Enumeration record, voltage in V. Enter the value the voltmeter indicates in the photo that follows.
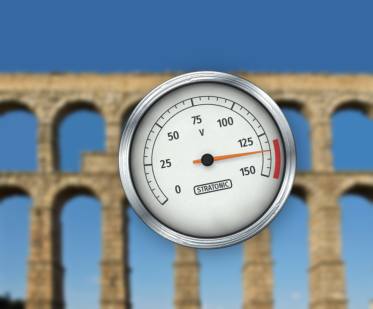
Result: 135 V
